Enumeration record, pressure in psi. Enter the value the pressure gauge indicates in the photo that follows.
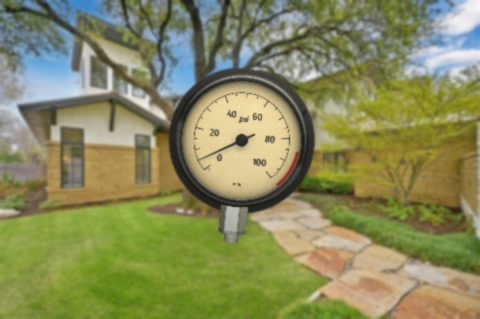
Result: 5 psi
